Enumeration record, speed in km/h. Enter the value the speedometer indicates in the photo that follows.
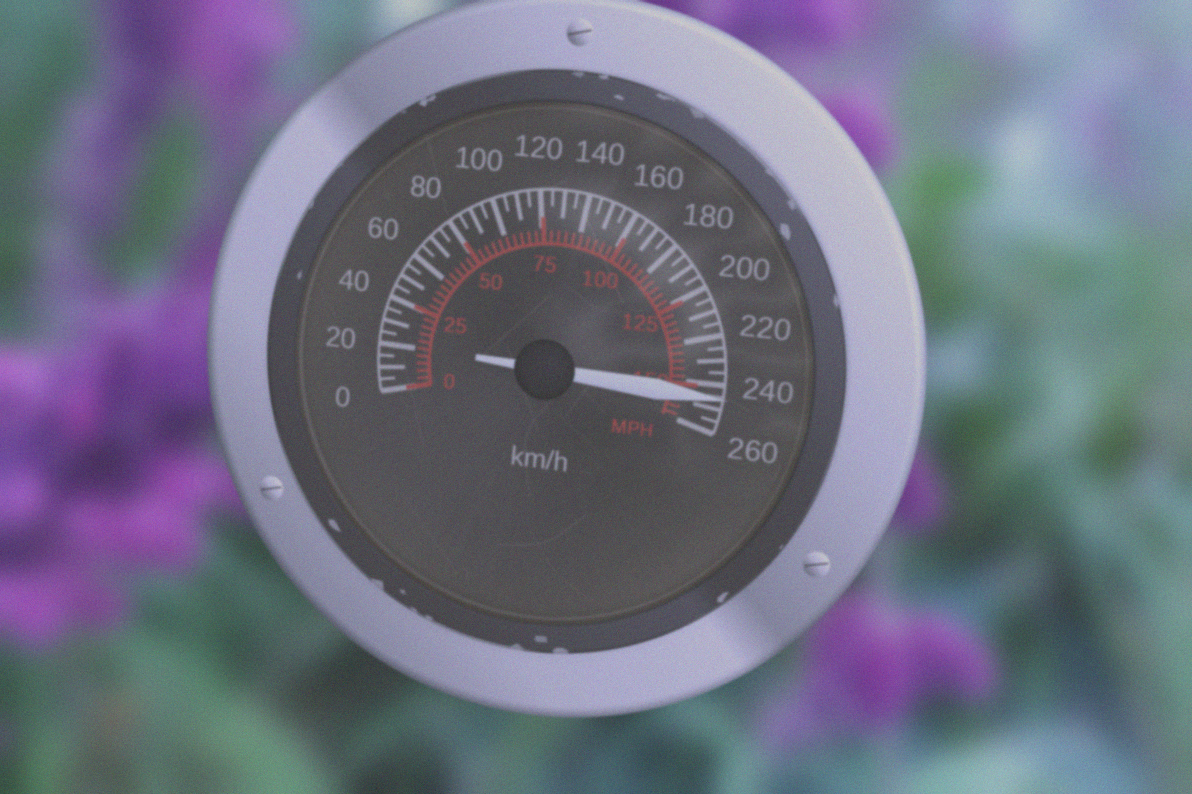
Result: 245 km/h
